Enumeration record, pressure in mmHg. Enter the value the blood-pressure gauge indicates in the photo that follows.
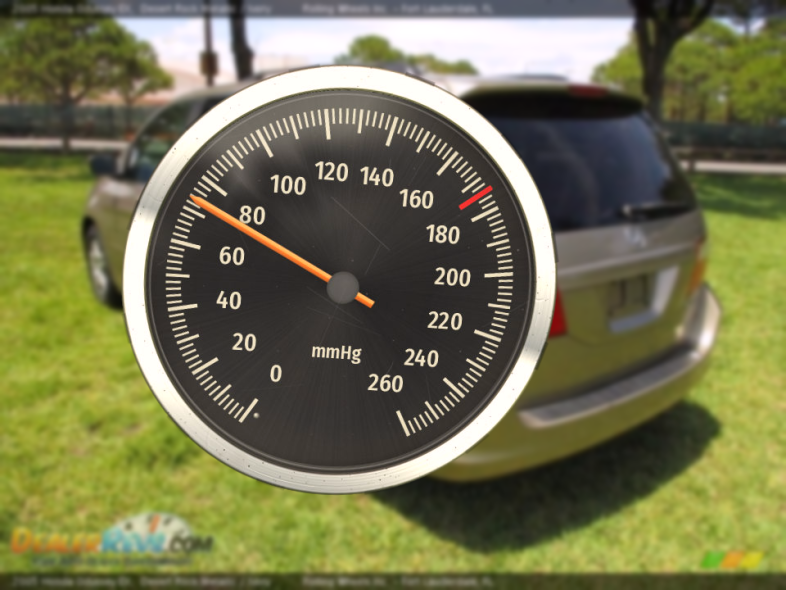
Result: 74 mmHg
